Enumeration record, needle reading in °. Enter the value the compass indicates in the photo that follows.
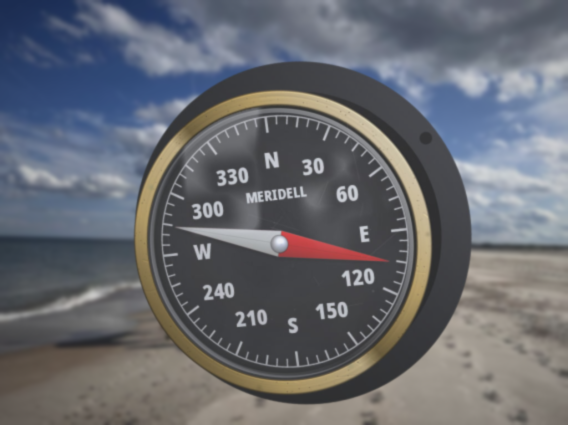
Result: 105 °
